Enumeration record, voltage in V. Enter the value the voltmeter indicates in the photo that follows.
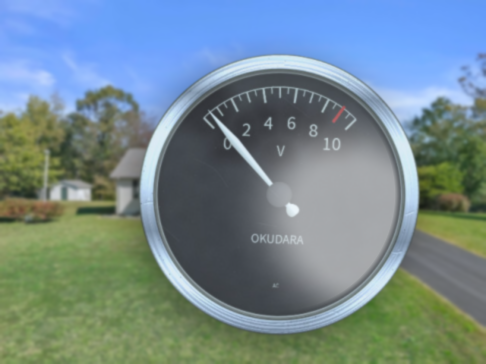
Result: 0.5 V
